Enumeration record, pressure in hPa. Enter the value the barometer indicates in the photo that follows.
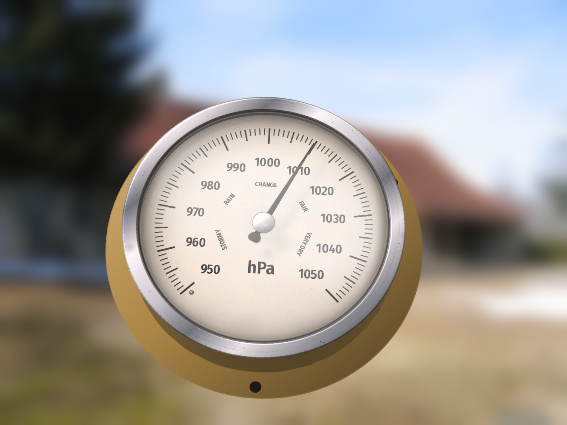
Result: 1010 hPa
